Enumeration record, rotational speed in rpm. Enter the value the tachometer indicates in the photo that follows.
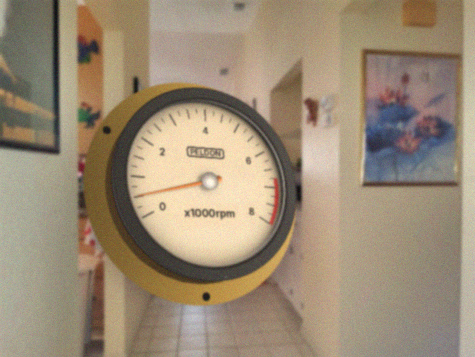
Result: 500 rpm
